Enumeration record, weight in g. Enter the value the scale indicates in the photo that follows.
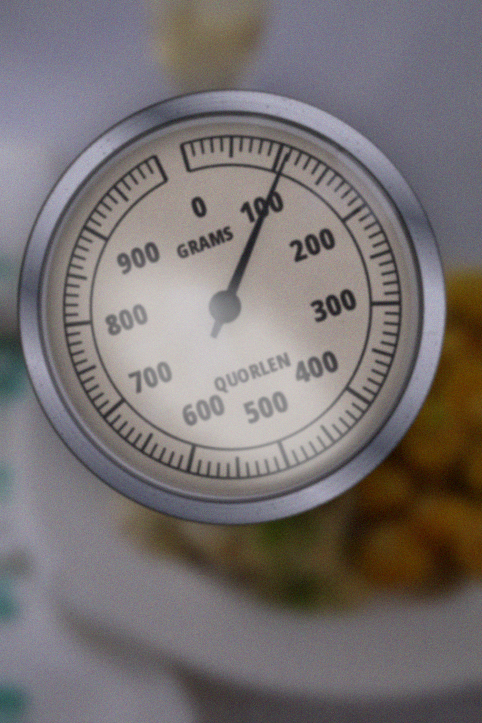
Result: 110 g
